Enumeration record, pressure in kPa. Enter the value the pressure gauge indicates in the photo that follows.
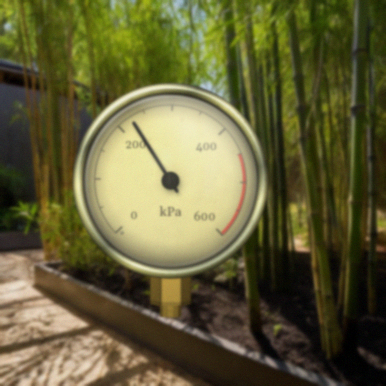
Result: 225 kPa
